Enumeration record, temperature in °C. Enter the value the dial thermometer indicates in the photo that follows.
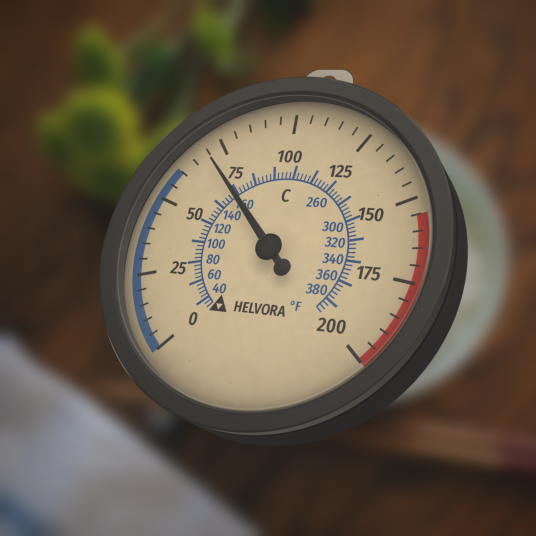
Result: 70 °C
